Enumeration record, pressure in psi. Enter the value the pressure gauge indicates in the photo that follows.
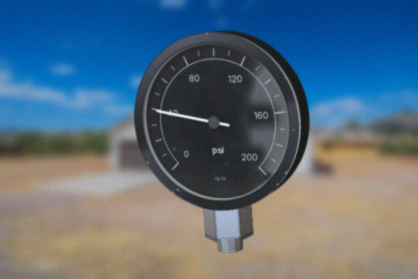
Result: 40 psi
